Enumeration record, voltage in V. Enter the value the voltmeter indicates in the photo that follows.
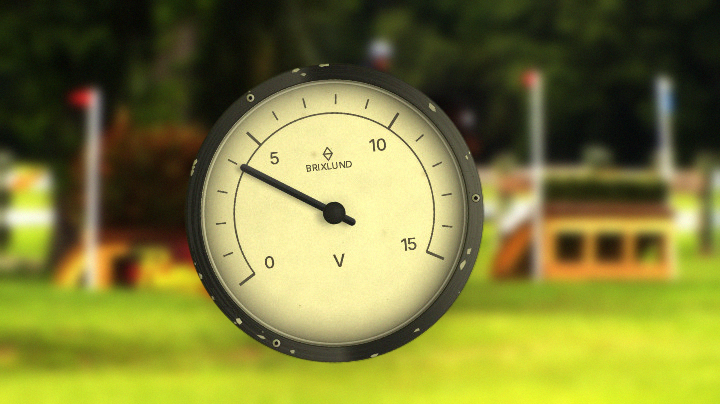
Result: 4 V
